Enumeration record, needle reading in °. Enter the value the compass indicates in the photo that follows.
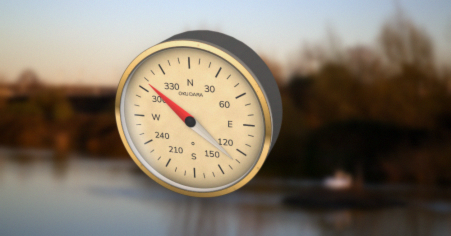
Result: 310 °
